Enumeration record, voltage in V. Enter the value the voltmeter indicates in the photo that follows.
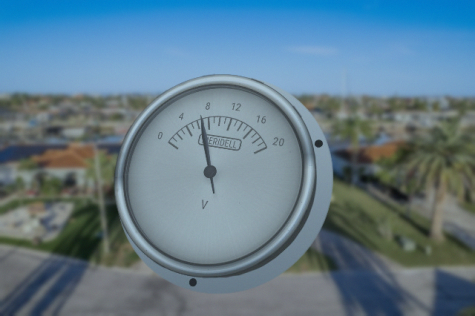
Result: 7 V
